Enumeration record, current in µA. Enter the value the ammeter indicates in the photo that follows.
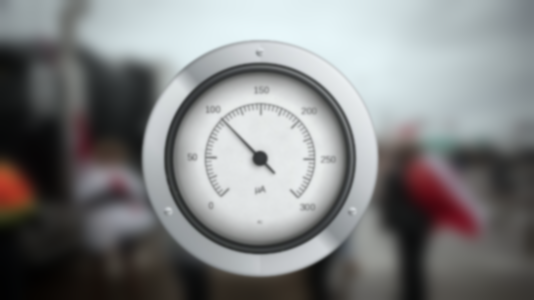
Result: 100 µA
